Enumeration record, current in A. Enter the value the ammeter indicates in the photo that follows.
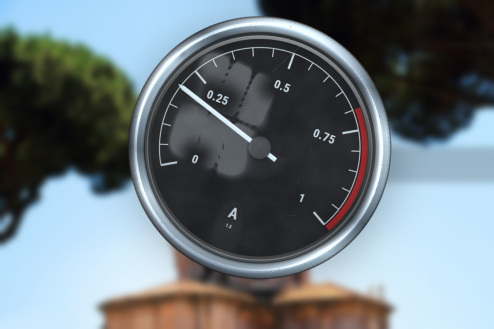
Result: 0.2 A
